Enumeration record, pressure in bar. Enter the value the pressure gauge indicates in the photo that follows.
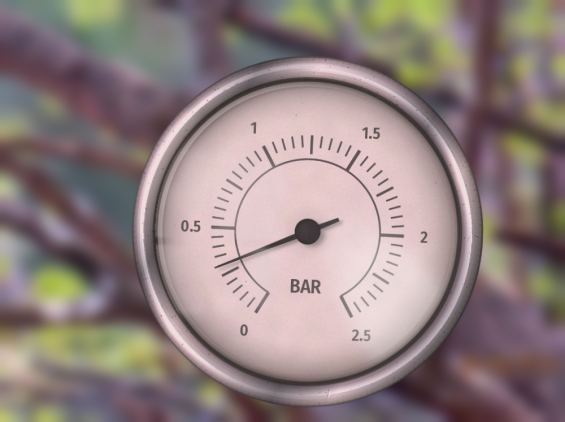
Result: 0.3 bar
